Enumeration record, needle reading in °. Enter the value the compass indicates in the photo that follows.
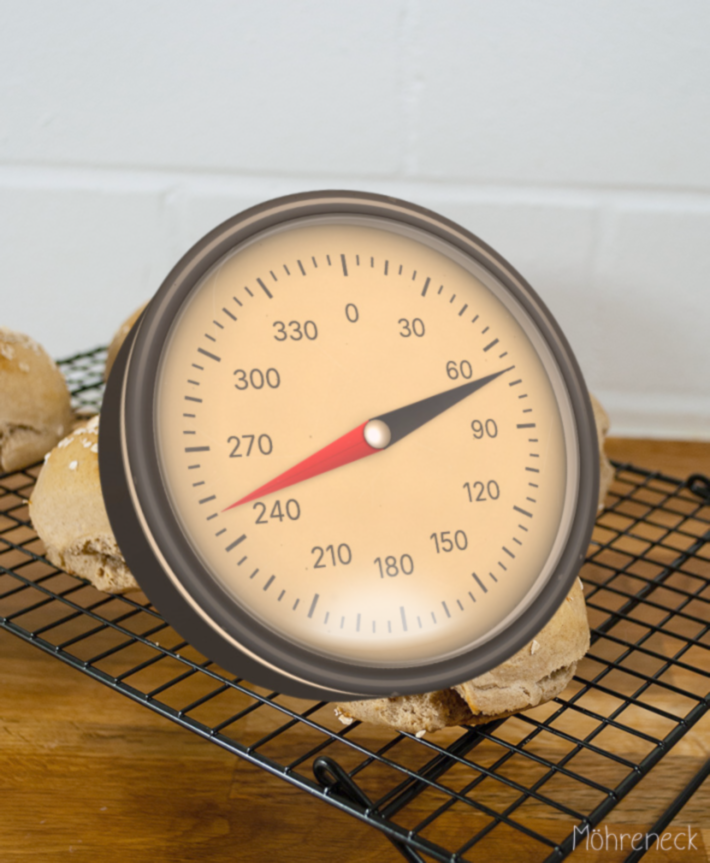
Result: 250 °
